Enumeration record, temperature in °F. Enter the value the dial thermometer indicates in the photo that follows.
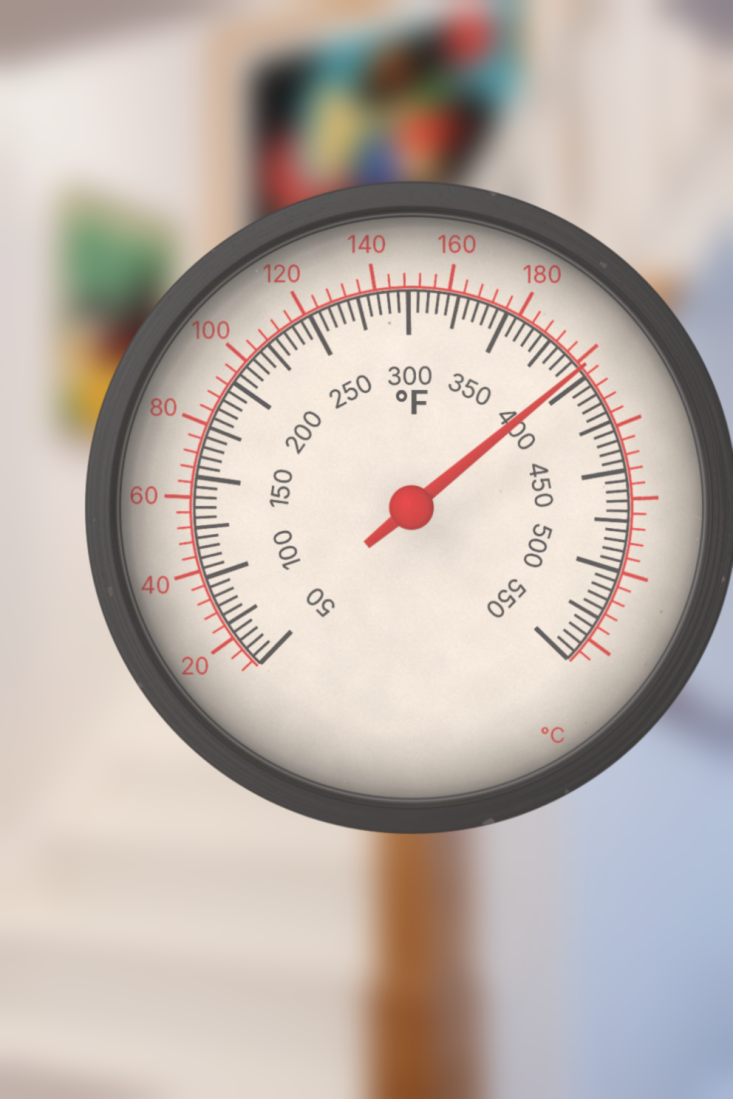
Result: 395 °F
